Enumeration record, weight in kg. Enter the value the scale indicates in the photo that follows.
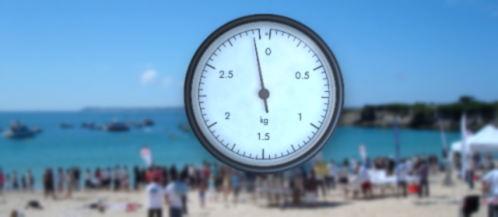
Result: 2.95 kg
